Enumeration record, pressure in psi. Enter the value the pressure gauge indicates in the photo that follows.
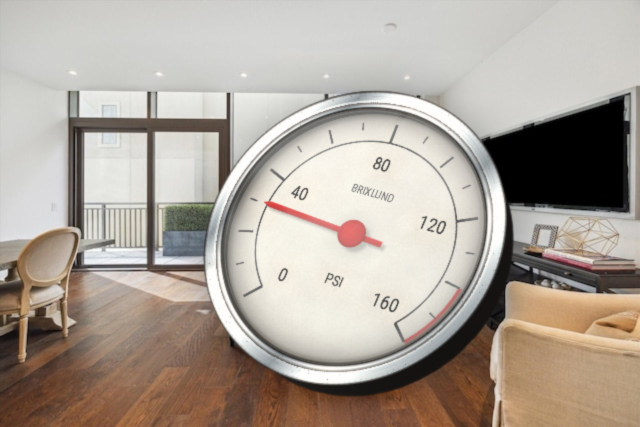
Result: 30 psi
